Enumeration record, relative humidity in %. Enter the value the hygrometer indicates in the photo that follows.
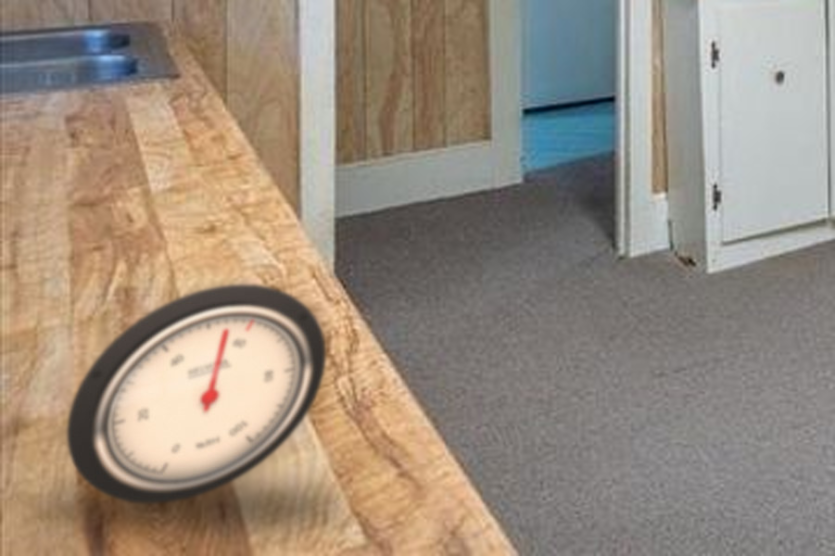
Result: 54 %
